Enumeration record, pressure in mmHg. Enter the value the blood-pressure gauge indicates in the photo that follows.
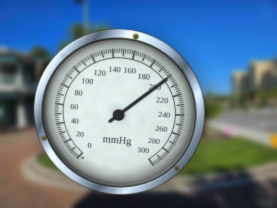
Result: 200 mmHg
